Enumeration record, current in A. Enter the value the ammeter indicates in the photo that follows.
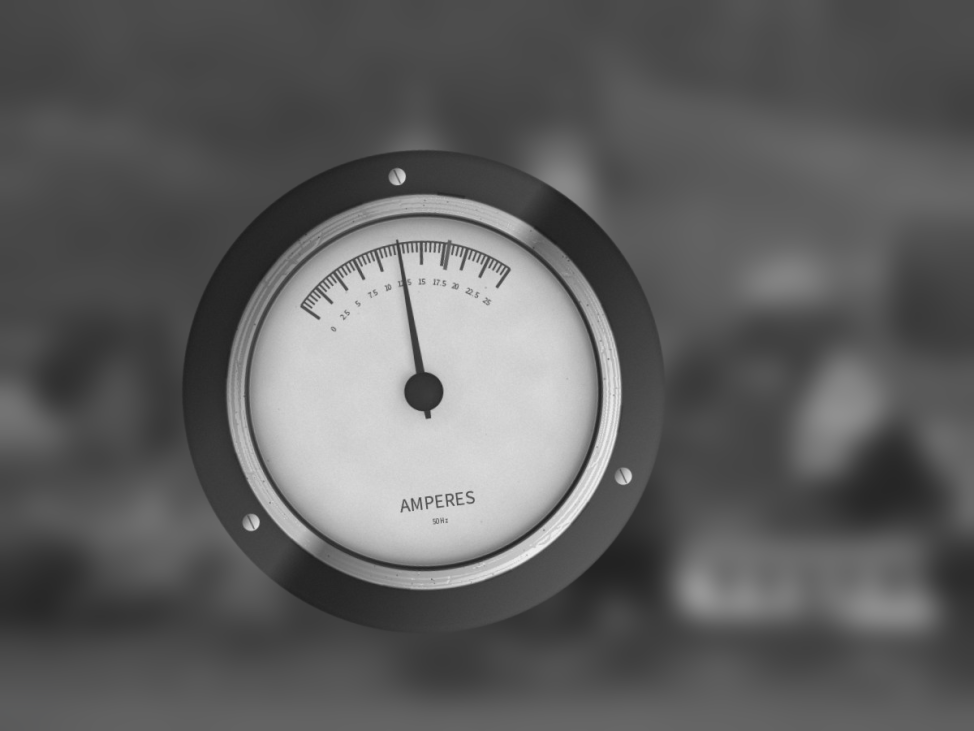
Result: 12.5 A
